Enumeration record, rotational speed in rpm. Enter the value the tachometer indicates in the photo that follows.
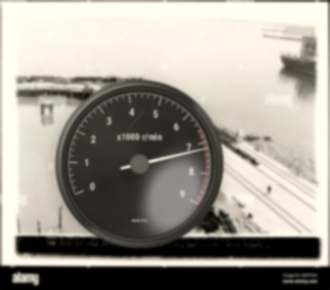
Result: 7200 rpm
